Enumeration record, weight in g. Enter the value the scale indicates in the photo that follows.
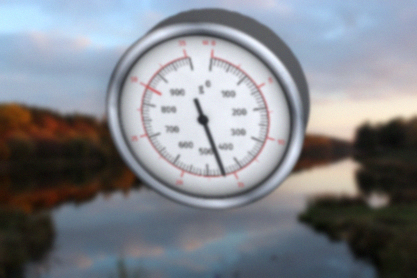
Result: 450 g
